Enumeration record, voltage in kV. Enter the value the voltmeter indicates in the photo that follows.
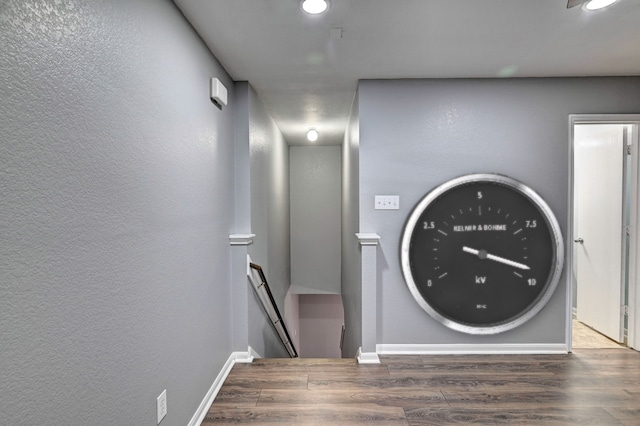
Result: 9.5 kV
